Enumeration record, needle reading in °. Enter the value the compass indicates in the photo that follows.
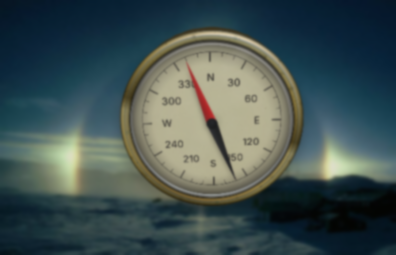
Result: 340 °
